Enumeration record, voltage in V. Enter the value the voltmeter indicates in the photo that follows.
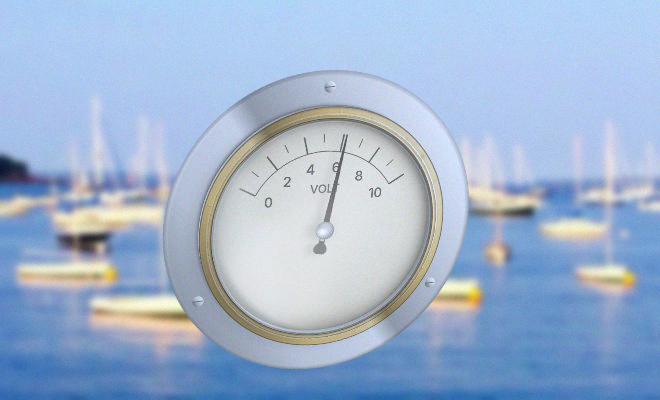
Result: 6 V
